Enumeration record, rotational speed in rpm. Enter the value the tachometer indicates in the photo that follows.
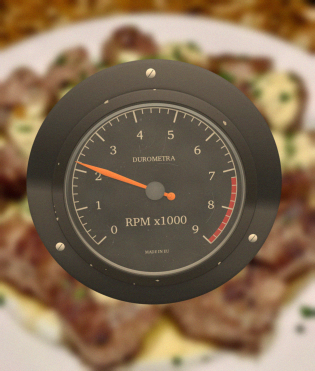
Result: 2200 rpm
